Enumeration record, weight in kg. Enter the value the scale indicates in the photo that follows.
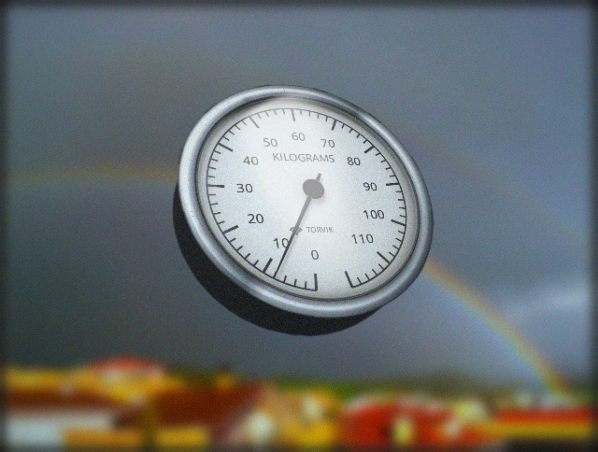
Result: 8 kg
